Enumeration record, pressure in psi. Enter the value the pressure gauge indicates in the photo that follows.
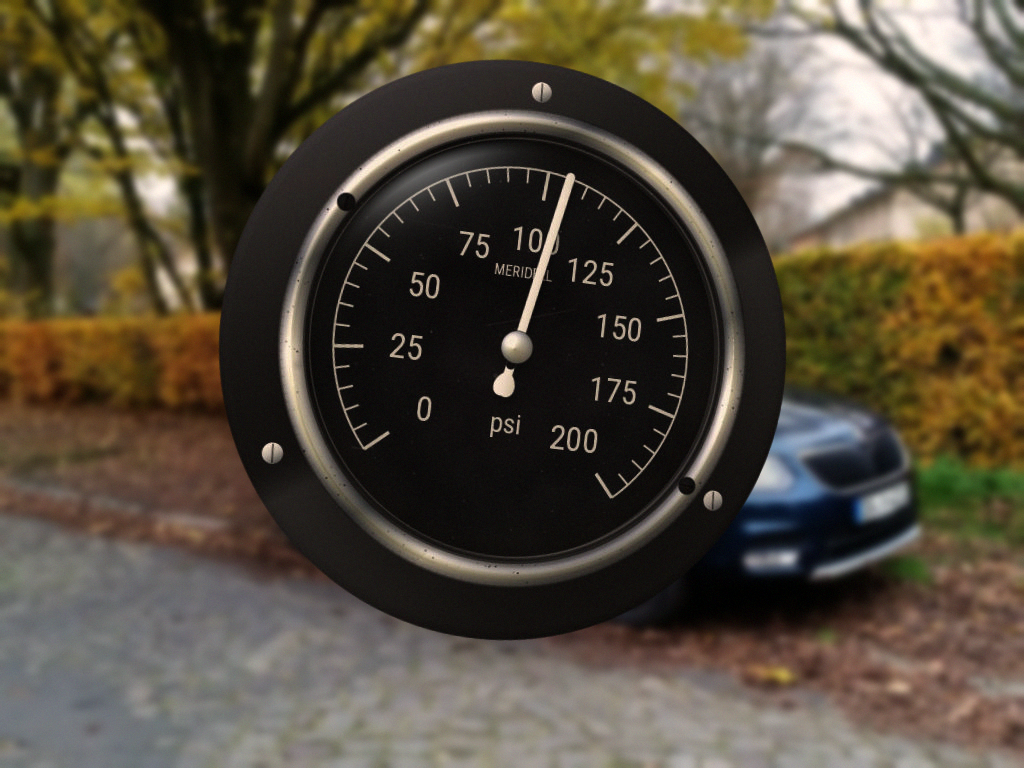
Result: 105 psi
